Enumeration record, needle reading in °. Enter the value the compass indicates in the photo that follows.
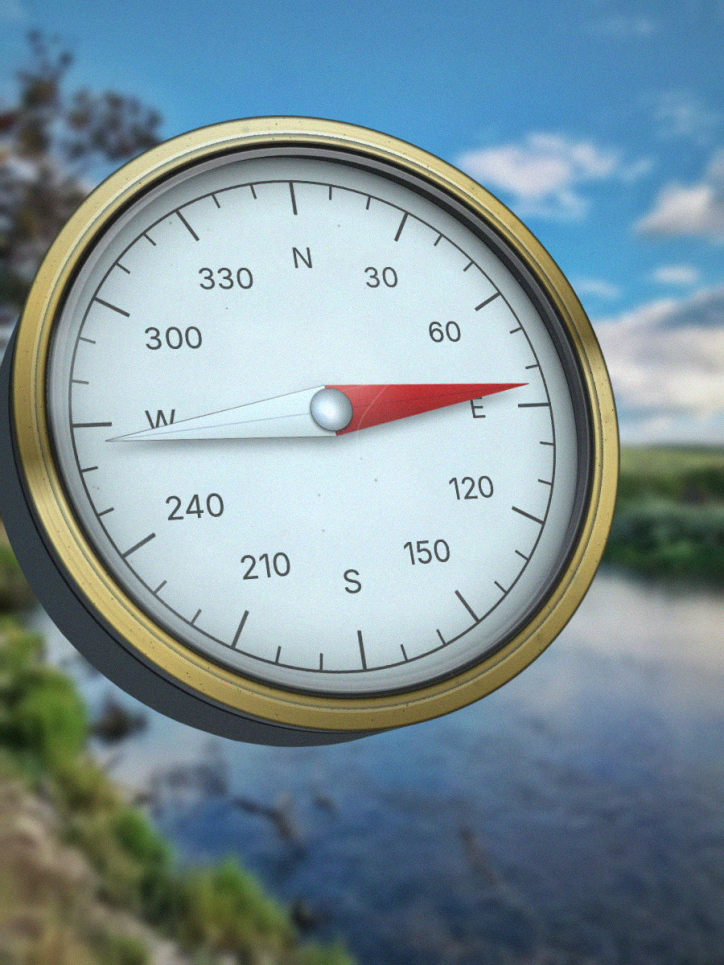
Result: 85 °
